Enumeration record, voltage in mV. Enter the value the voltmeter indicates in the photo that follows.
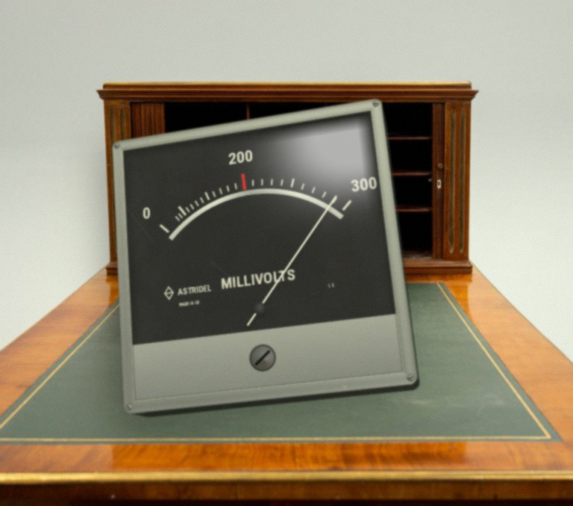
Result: 290 mV
